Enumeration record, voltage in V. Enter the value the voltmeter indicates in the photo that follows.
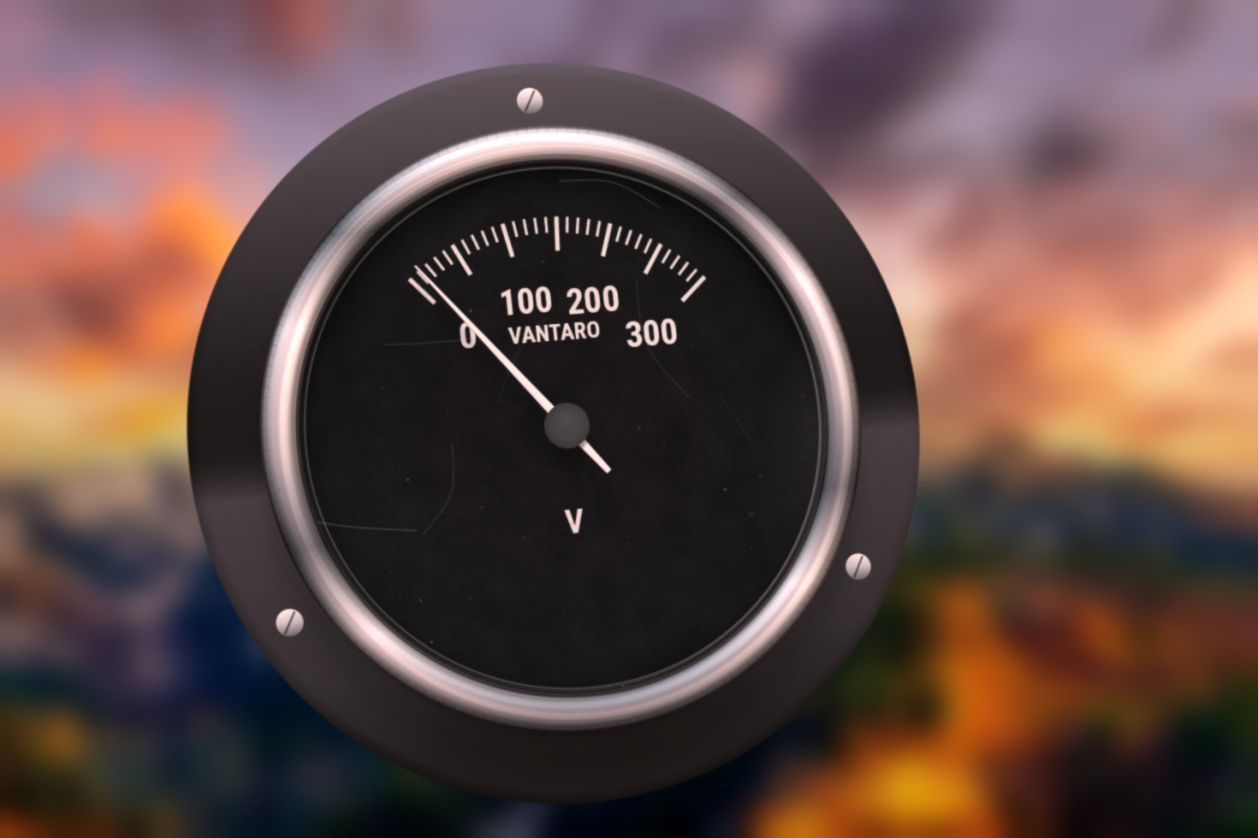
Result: 10 V
